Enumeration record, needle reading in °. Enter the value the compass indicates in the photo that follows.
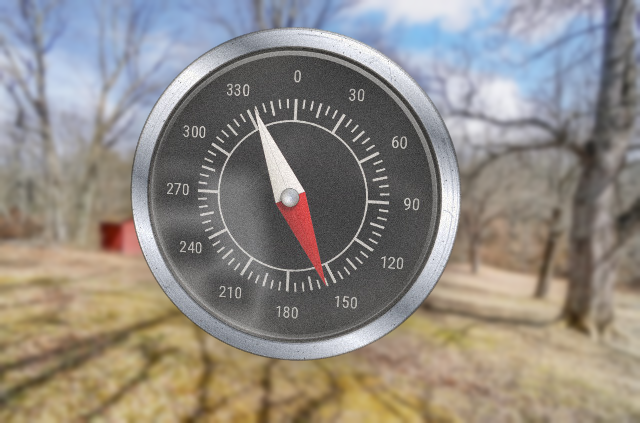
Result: 155 °
